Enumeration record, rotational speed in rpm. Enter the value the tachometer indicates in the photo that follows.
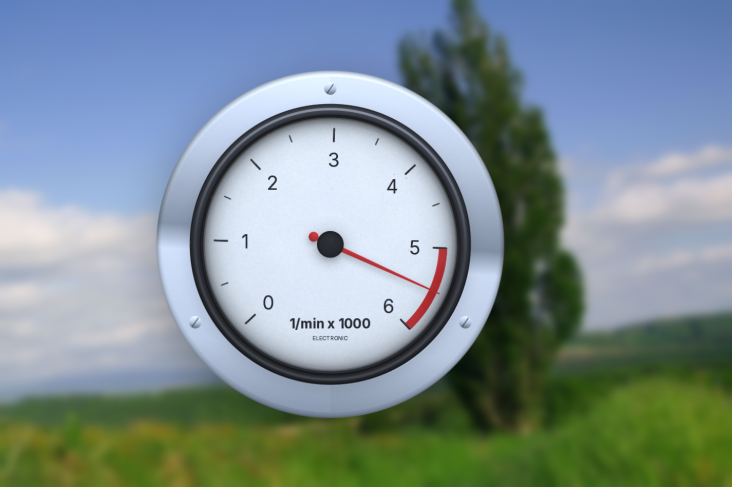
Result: 5500 rpm
